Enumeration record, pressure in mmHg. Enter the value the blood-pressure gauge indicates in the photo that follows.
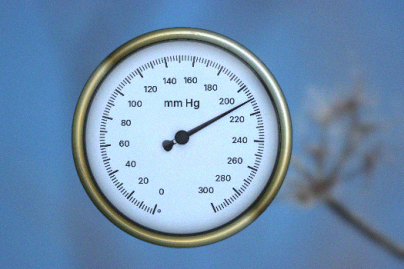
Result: 210 mmHg
